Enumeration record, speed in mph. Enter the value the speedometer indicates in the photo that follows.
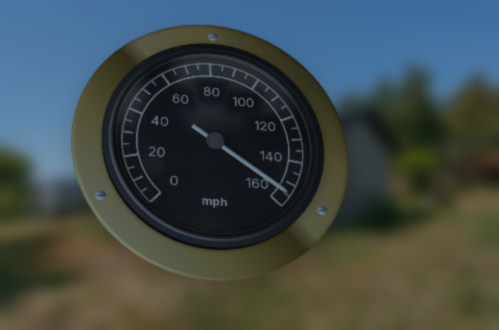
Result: 155 mph
